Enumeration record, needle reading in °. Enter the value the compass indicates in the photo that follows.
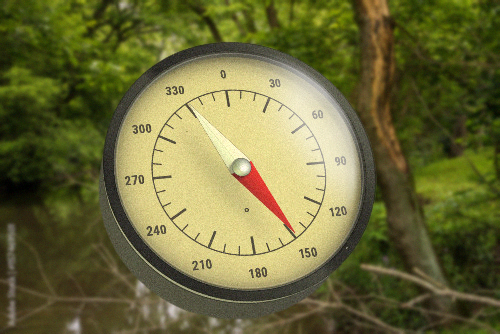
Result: 150 °
